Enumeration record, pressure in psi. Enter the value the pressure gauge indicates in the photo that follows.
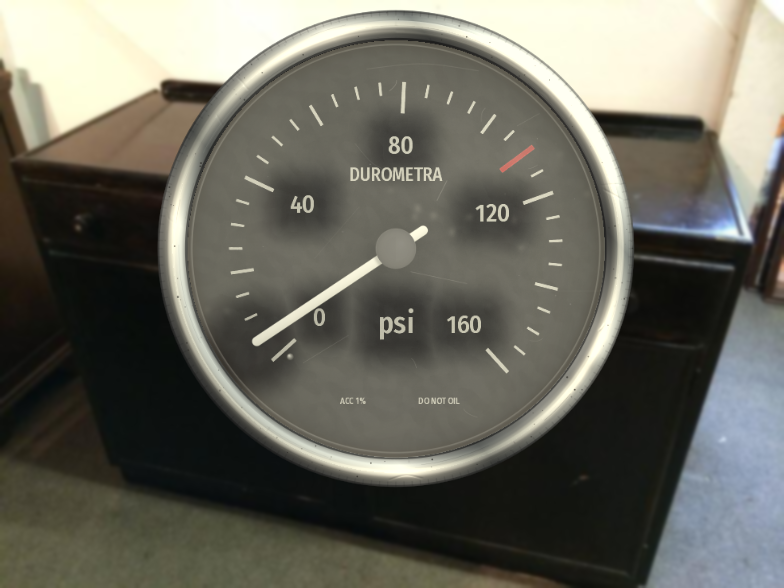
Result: 5 psi
